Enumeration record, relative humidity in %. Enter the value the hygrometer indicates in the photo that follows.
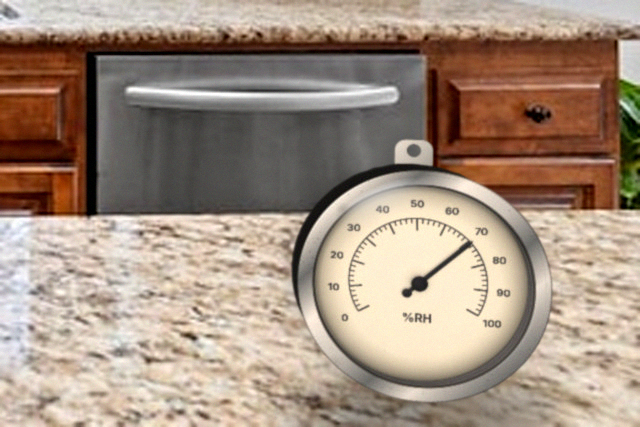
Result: 70 %
